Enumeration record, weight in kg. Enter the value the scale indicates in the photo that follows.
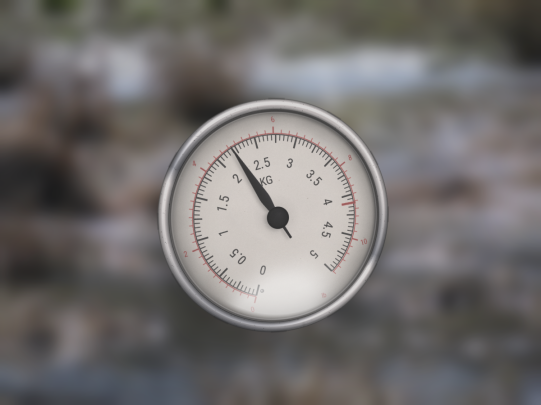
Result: 2.2 kg
